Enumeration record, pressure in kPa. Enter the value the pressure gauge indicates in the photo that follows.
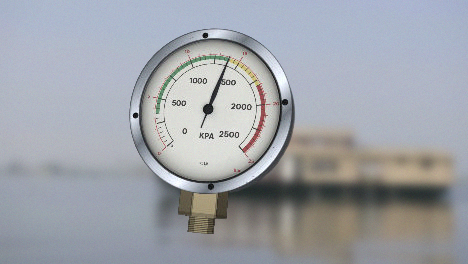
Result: 1400 kPa
